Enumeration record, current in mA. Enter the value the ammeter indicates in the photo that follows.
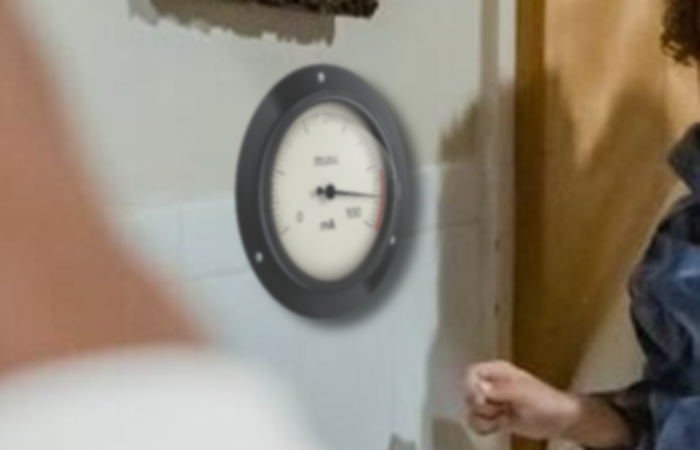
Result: 90 mA
